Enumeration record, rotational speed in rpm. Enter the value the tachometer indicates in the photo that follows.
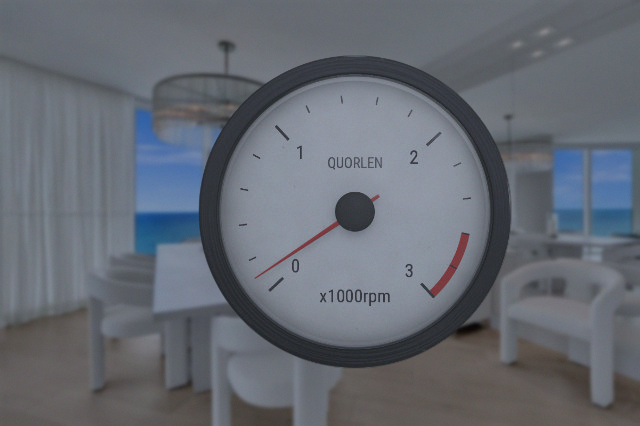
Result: 100 rpm
